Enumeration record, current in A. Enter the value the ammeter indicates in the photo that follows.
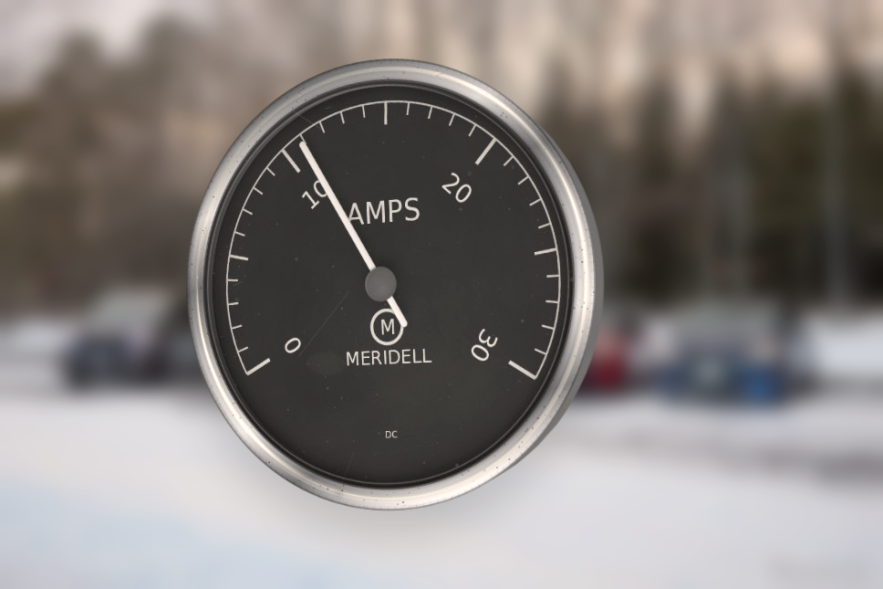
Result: 11 A
